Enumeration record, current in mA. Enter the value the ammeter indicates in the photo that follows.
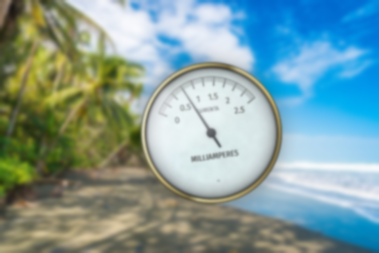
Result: 0.75 mA
